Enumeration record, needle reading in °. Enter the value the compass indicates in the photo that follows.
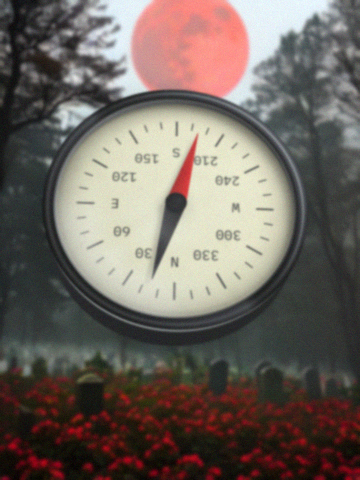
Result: 195 °
